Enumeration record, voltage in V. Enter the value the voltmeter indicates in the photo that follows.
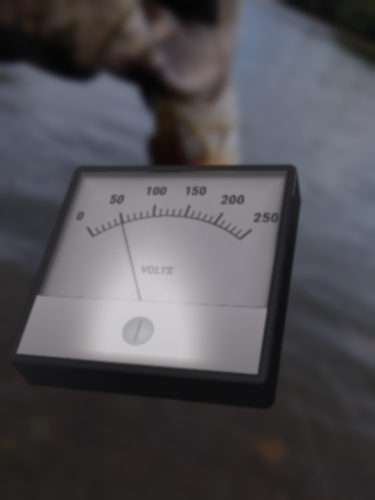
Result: 50 V
